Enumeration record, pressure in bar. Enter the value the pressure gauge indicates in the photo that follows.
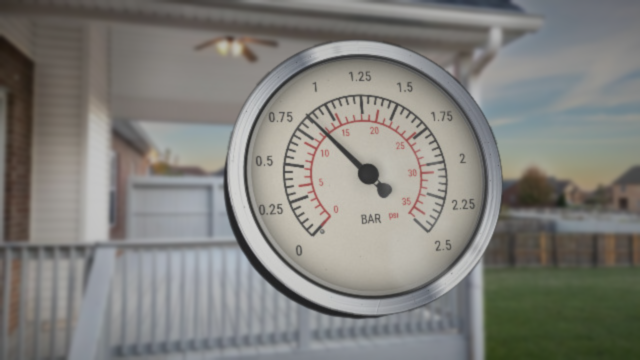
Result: 0.85 bar
